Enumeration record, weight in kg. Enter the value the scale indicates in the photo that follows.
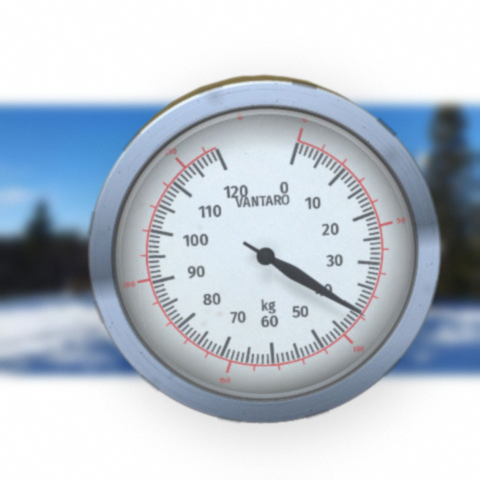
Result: 40 kg
